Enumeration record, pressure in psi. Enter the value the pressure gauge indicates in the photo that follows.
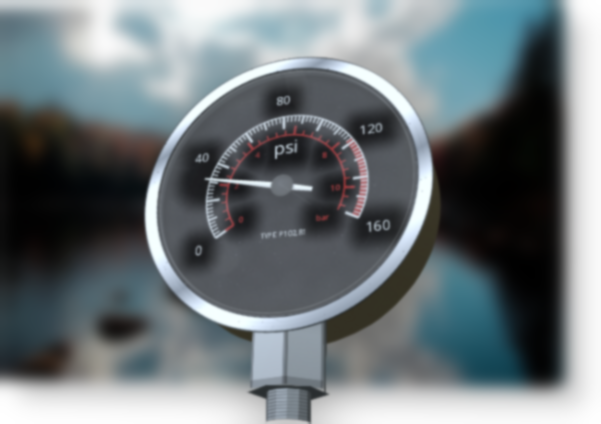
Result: 30 psi
